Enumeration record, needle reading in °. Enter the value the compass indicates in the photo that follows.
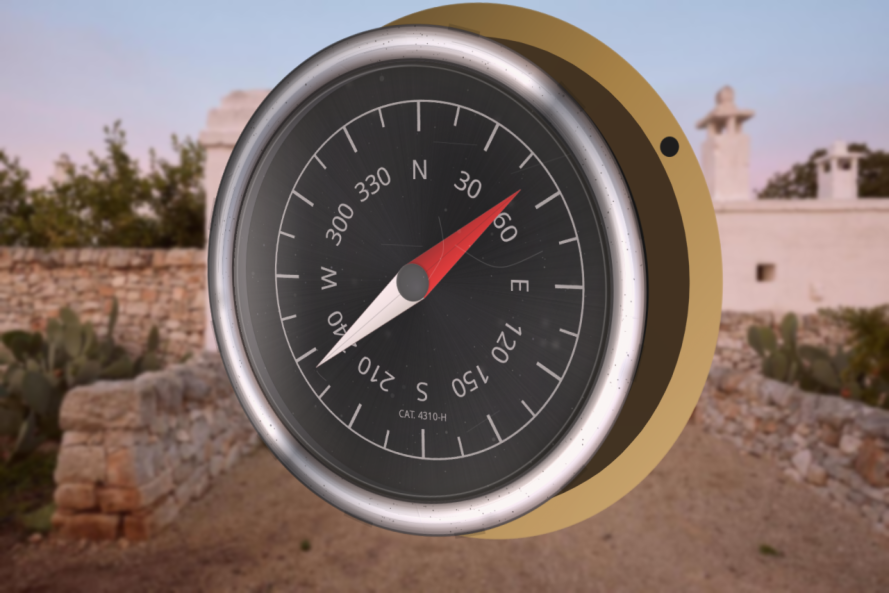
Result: 52.5 °
